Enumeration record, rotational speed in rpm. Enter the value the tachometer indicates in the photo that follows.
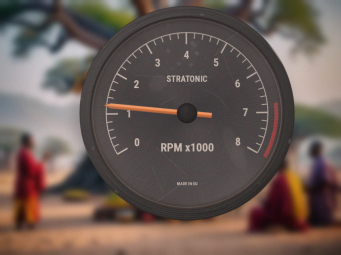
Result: 1200 rpm
